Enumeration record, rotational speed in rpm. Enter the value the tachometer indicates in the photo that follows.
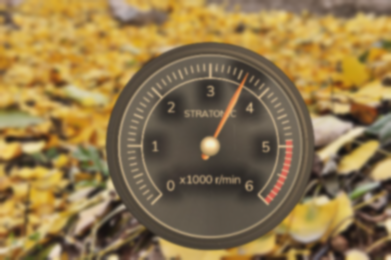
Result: 3600 rpm
